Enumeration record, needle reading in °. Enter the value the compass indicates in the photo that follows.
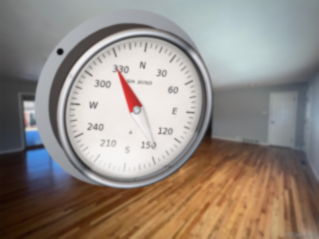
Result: 325 °
